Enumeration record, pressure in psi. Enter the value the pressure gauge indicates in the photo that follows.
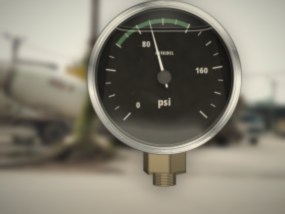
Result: 90 psi
